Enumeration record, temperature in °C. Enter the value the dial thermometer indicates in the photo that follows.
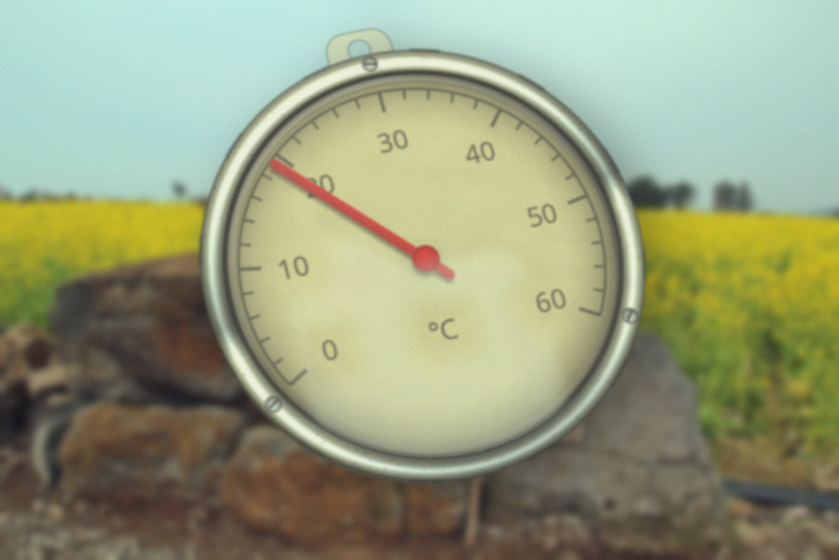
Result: 19 °C
